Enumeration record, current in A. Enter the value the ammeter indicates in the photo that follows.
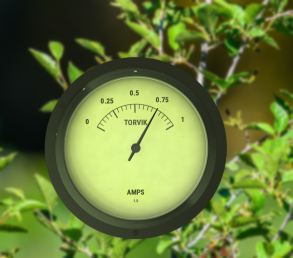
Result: 0.75 A
